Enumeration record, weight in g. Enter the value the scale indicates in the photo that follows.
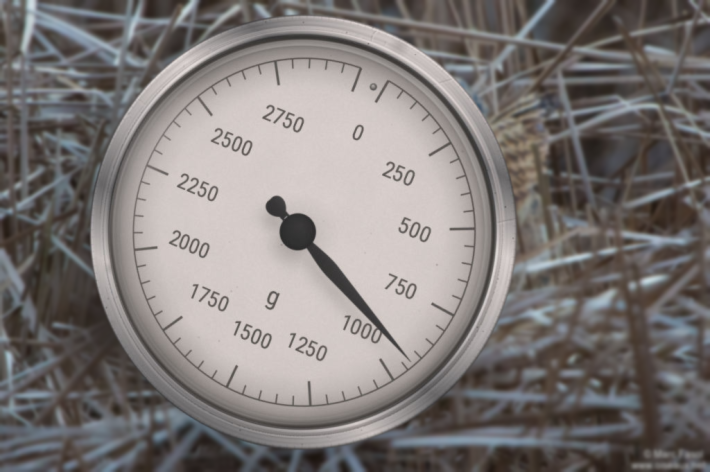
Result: 925 g
